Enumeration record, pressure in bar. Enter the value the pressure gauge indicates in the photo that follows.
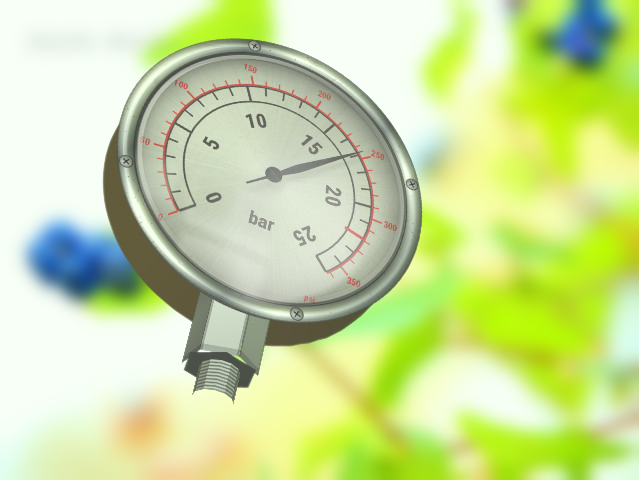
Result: 17 bar
